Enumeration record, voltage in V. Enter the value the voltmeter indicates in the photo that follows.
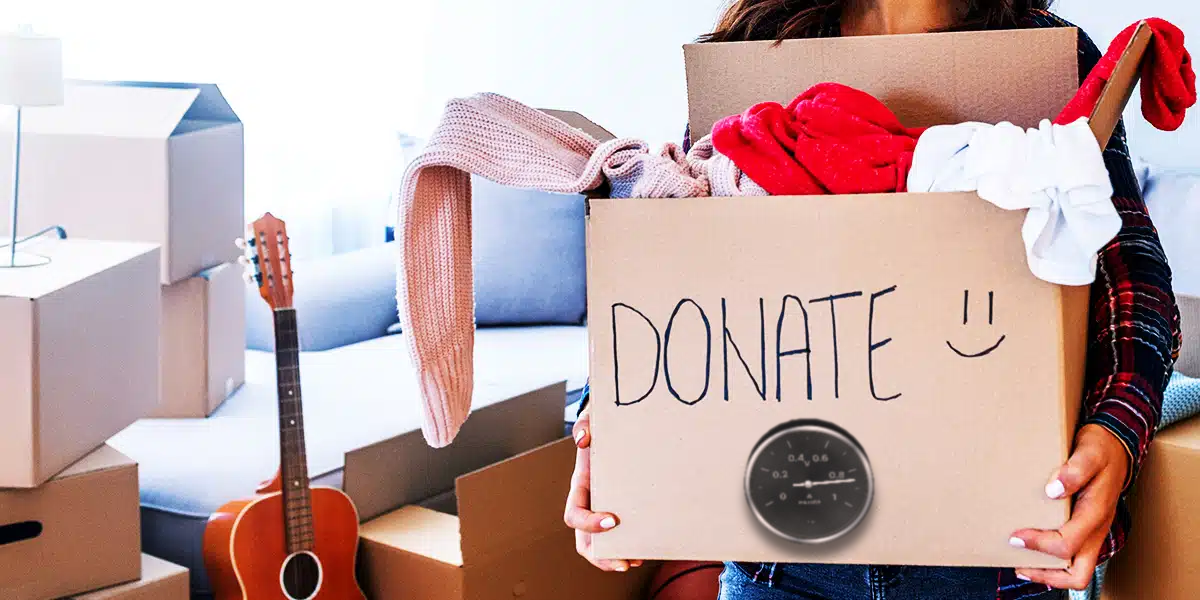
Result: 0.85 V
